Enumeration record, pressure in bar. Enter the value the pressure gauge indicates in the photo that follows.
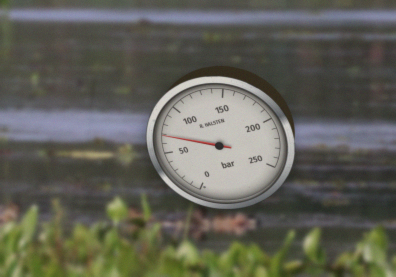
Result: 70 bar
